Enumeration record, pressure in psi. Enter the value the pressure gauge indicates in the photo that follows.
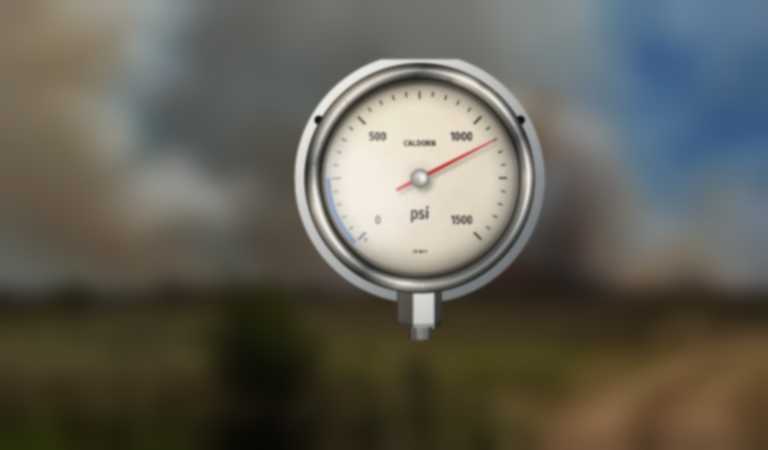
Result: 1100 psi
